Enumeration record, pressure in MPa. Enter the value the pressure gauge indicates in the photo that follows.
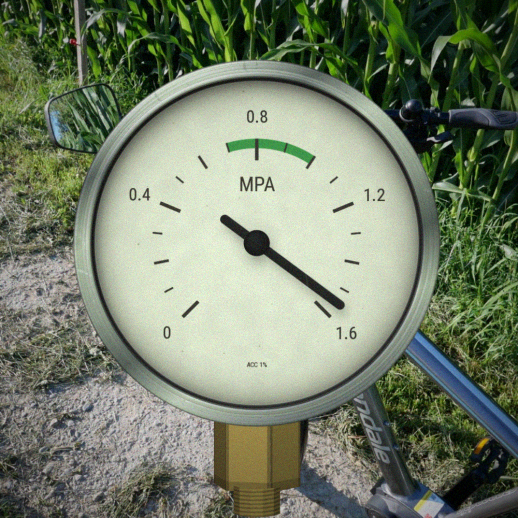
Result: 1.55 MPa
